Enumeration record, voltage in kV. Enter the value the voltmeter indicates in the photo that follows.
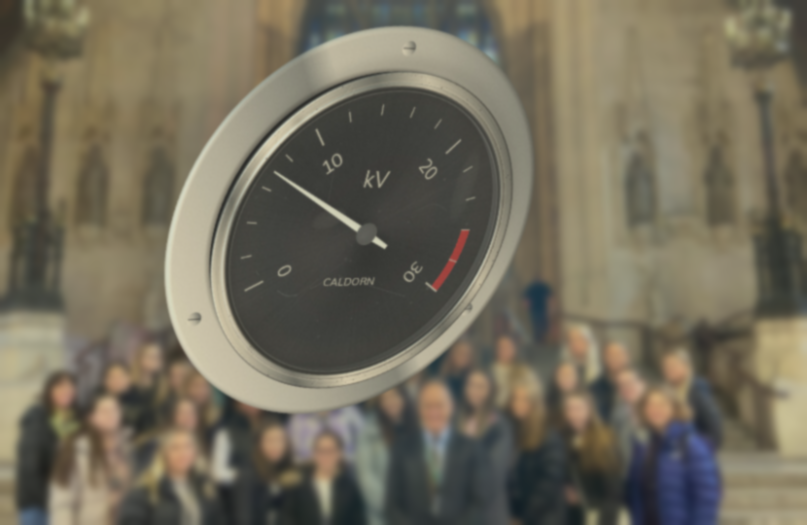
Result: 7 kV
